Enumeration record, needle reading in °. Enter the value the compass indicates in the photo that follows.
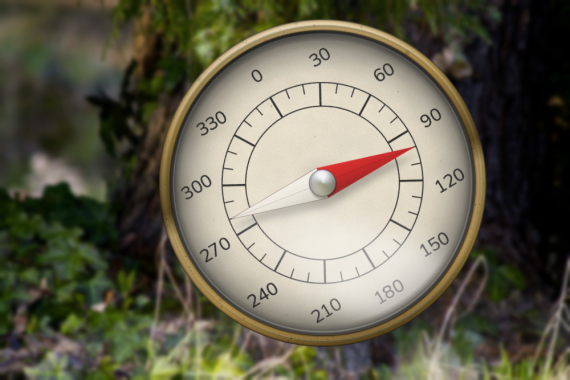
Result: 100 °
